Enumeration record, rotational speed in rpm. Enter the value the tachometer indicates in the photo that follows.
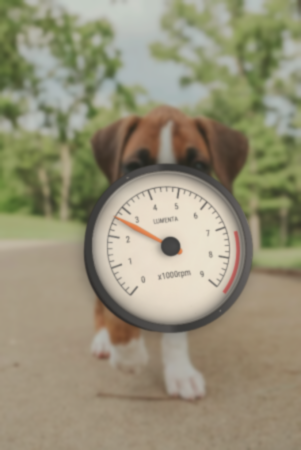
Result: 2600 rpm
